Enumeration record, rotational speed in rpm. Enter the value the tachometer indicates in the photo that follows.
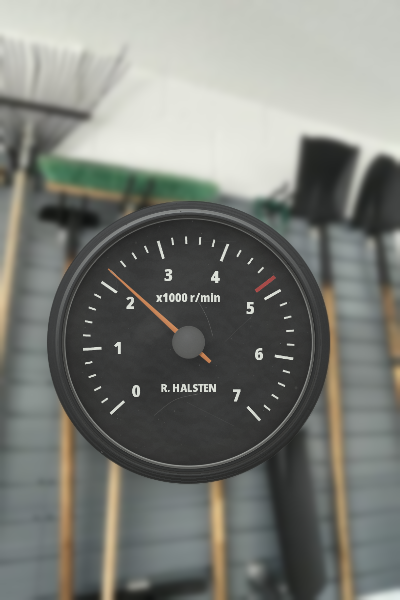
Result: 2200 rpm
